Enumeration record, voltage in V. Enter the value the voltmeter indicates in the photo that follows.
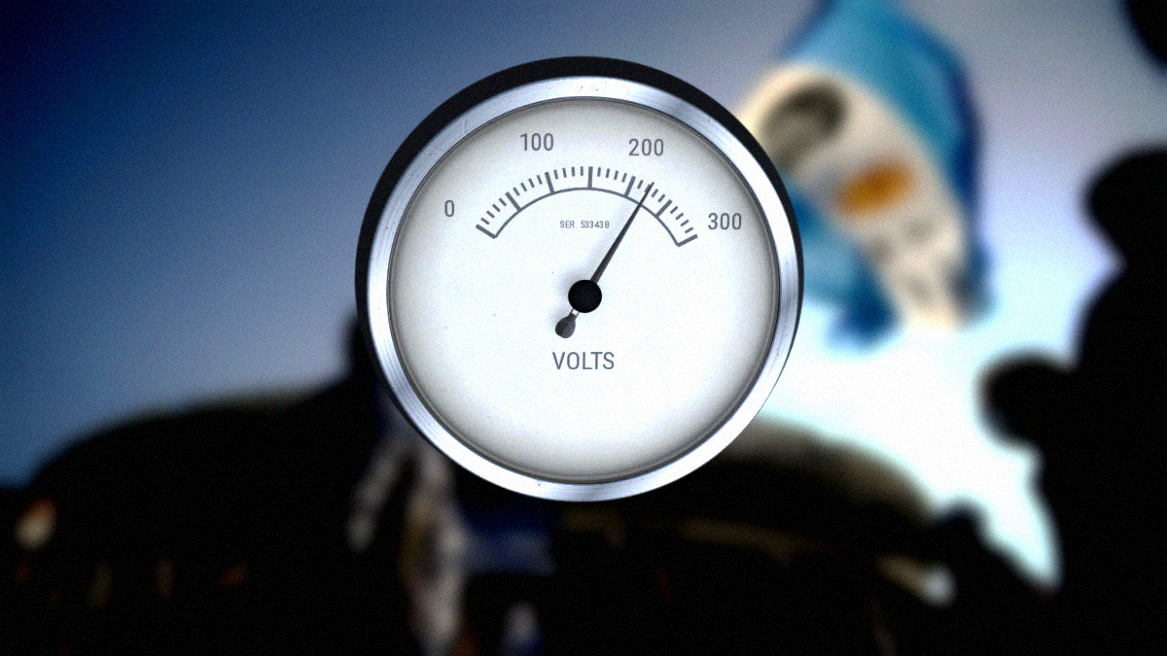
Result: 220 V
